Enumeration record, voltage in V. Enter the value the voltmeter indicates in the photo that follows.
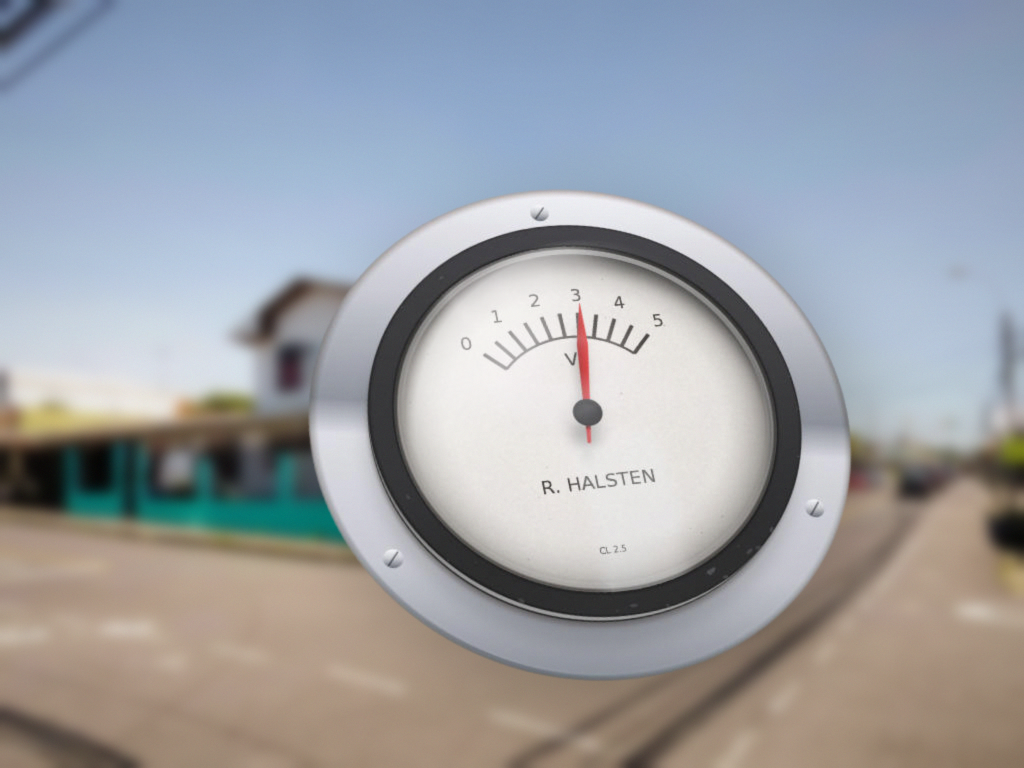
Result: 3 V
